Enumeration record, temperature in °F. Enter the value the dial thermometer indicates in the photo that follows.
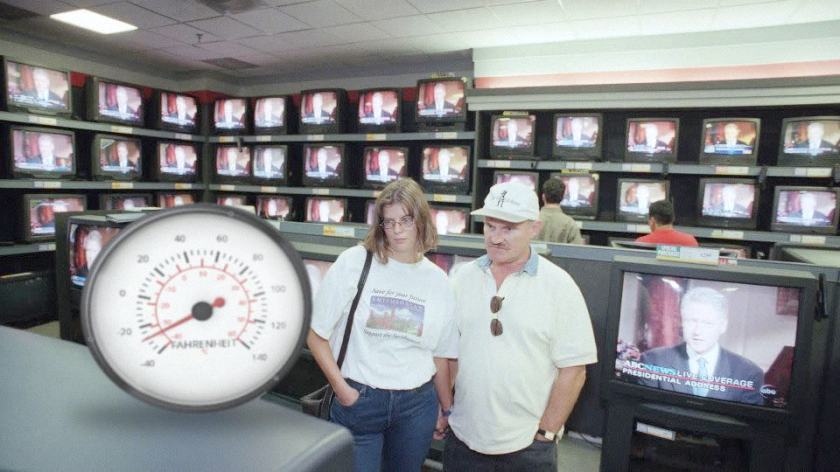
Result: -28 °F
